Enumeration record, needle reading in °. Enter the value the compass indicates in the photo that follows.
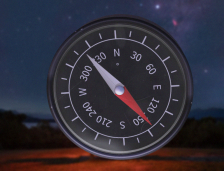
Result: 142.5 °
